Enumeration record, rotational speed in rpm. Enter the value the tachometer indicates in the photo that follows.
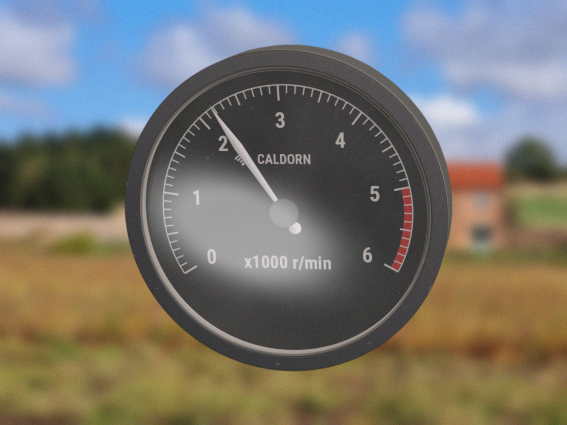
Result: 2200 rpm
